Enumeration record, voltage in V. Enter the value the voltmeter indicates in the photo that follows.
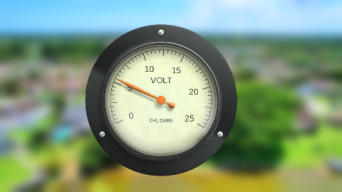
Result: 5.5 V
